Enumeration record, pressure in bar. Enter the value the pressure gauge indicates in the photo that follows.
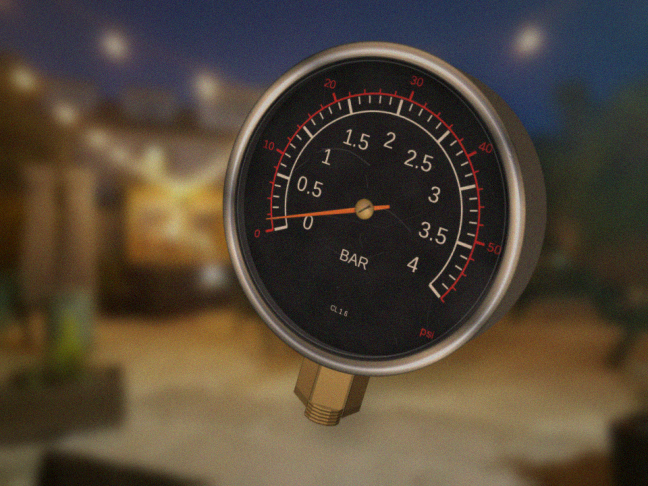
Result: 0.1 bar
